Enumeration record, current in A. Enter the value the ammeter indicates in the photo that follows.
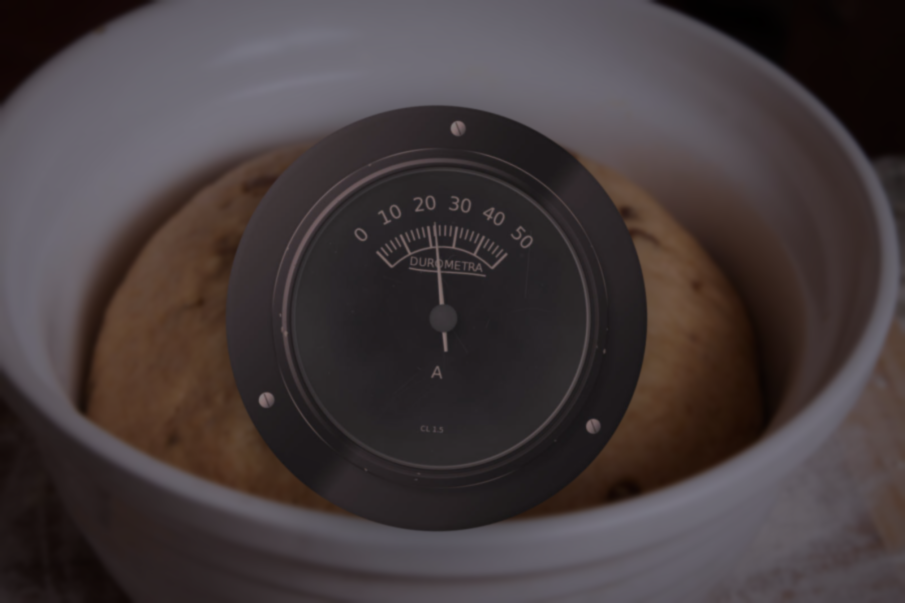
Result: 22 A
